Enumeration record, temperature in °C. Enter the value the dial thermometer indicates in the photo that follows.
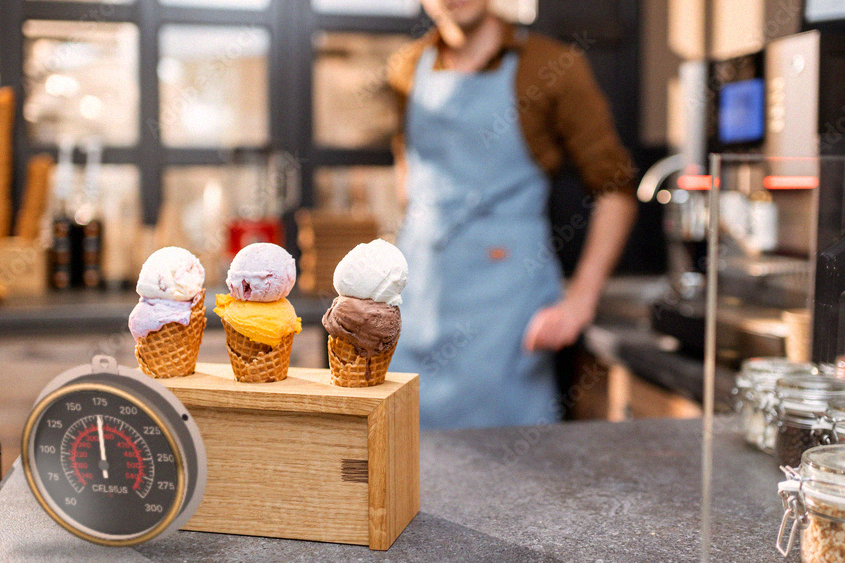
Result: 175 °C
